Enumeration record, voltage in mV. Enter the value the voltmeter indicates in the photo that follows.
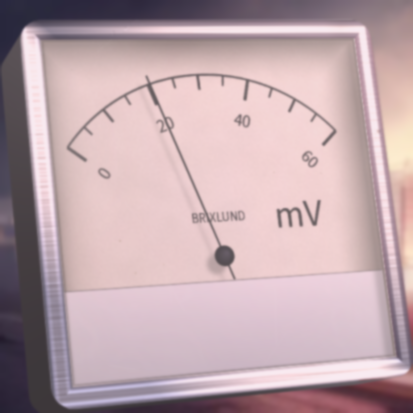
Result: 20 mV
